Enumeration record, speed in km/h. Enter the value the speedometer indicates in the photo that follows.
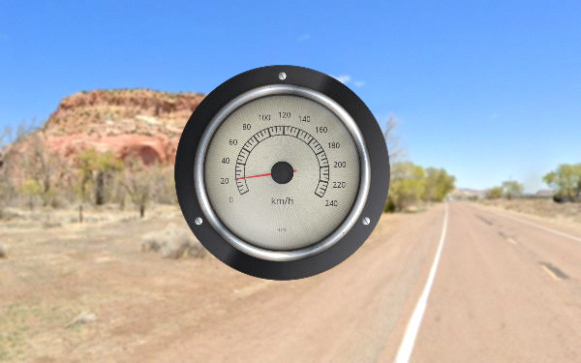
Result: 20 km/h
